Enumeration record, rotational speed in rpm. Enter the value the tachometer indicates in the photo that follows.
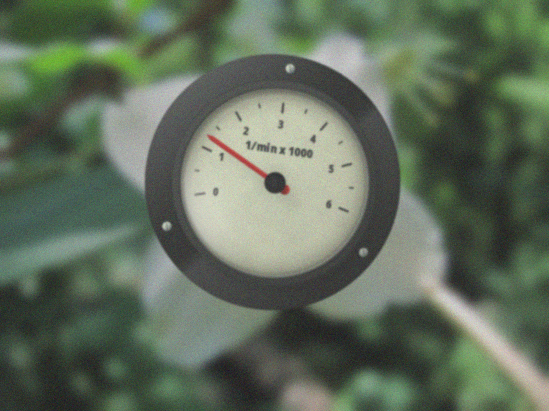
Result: 1250 rpm
